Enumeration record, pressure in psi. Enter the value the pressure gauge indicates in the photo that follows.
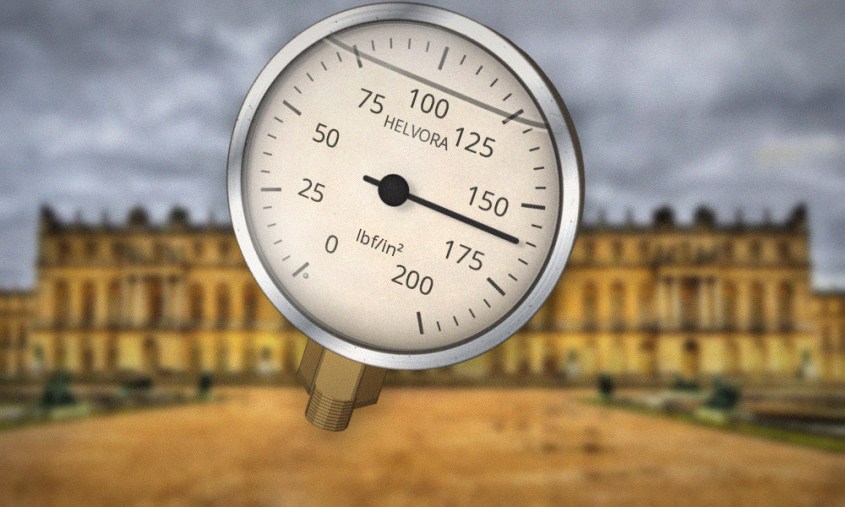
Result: 160 psi
